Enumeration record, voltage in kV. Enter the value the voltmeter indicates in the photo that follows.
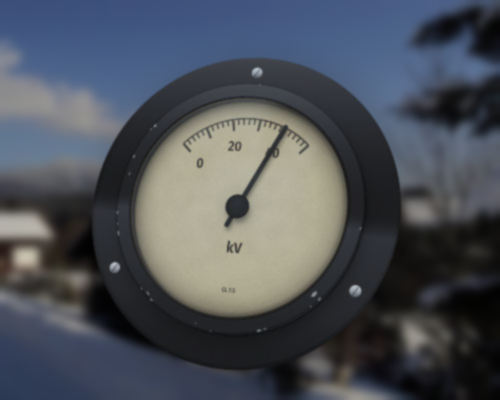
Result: 40 kV
